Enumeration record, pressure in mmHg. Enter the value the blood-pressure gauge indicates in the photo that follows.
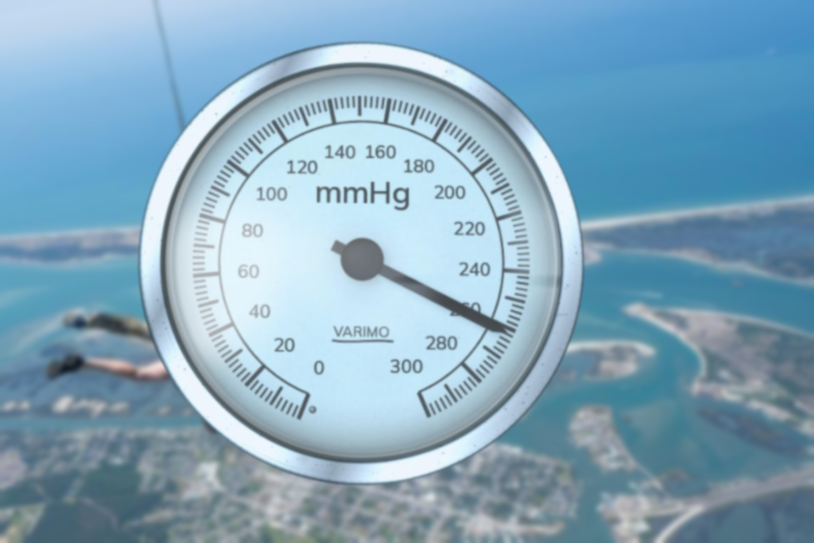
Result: 262 mmHg
